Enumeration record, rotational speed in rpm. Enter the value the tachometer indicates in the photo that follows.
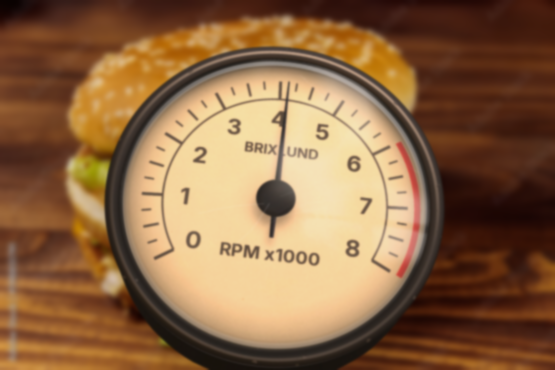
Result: 4125 rpm
